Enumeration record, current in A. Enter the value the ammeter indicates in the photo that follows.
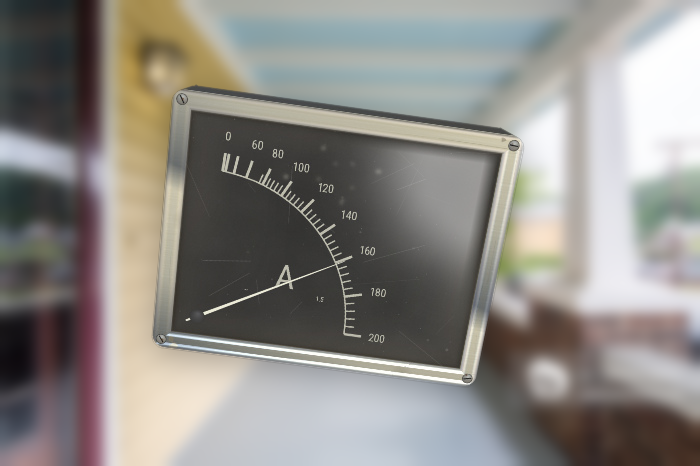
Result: 160 A
